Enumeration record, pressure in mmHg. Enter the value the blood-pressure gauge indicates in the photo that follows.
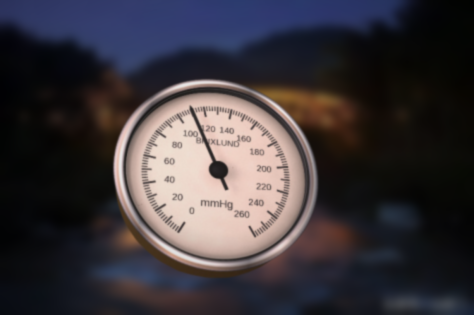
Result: 110 mmHg
